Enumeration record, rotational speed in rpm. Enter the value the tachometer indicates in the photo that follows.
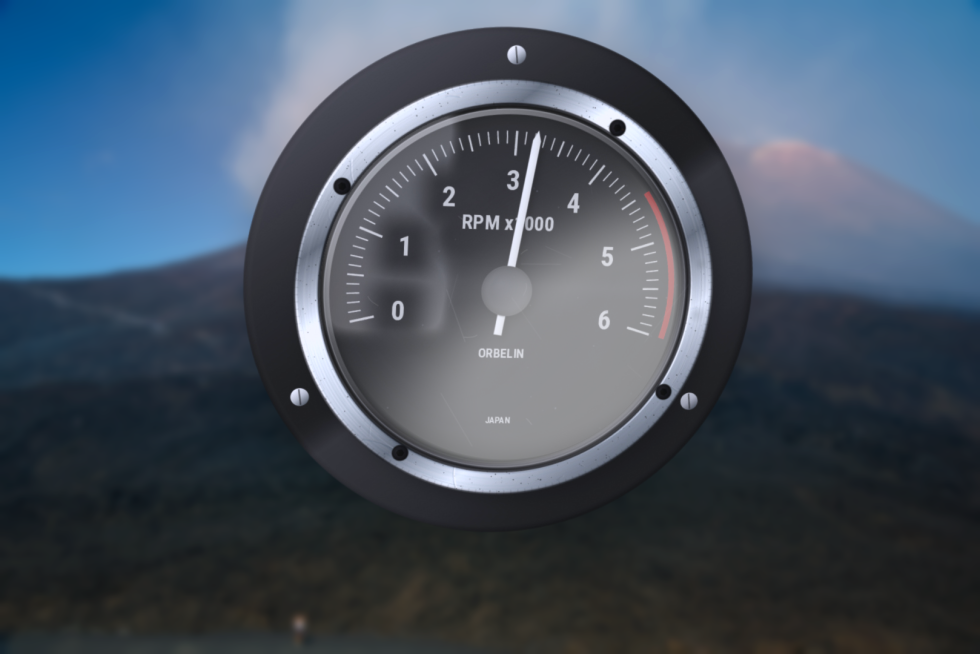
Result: 3200 rpm
